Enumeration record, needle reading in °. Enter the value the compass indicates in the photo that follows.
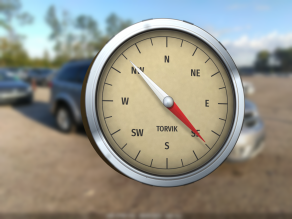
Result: 135 °
